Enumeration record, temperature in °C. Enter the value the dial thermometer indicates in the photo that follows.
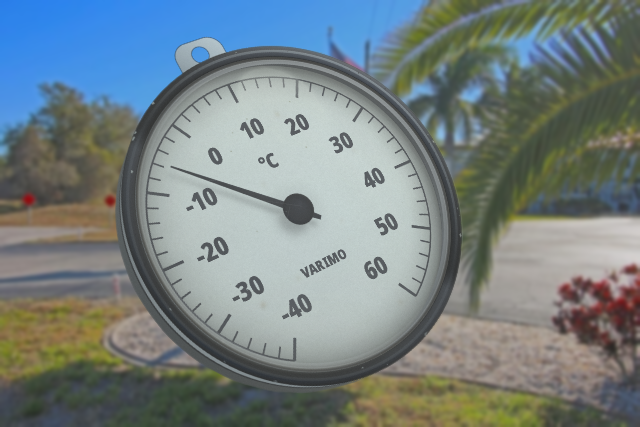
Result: -6 °C
